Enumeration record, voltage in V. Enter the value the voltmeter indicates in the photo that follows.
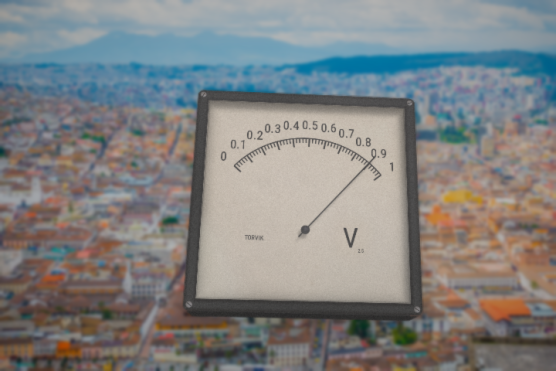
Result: 0.9 V
